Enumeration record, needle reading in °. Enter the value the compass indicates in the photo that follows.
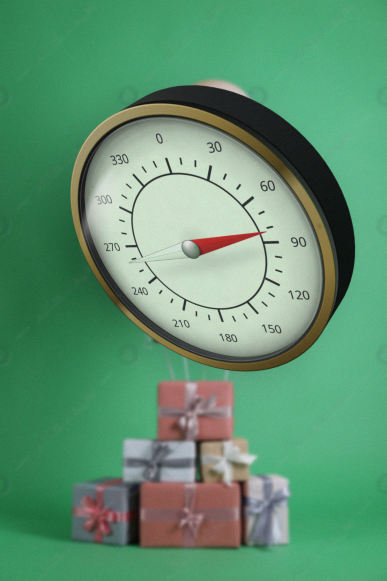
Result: 80 °
